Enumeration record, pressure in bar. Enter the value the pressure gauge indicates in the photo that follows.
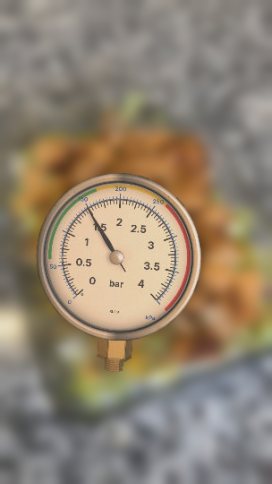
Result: 1.5 bar
